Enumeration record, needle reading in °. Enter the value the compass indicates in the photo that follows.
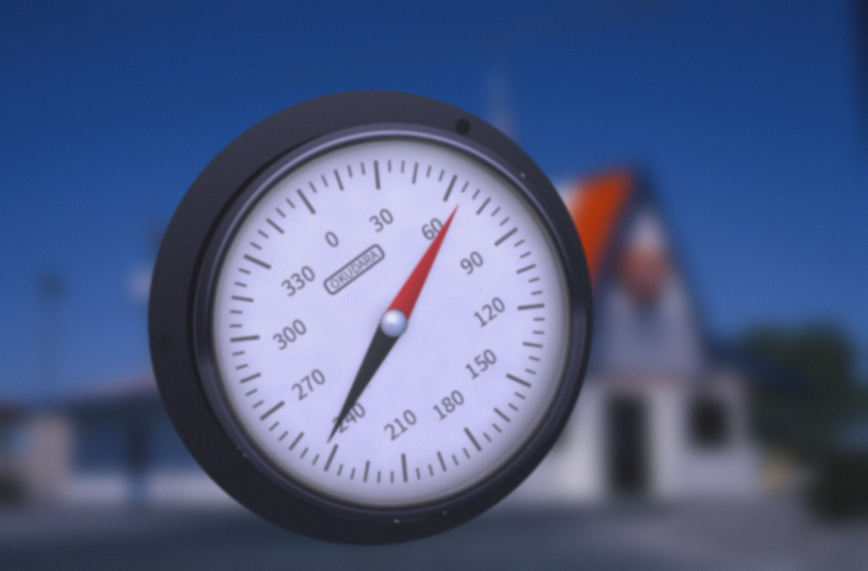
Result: 65 °
